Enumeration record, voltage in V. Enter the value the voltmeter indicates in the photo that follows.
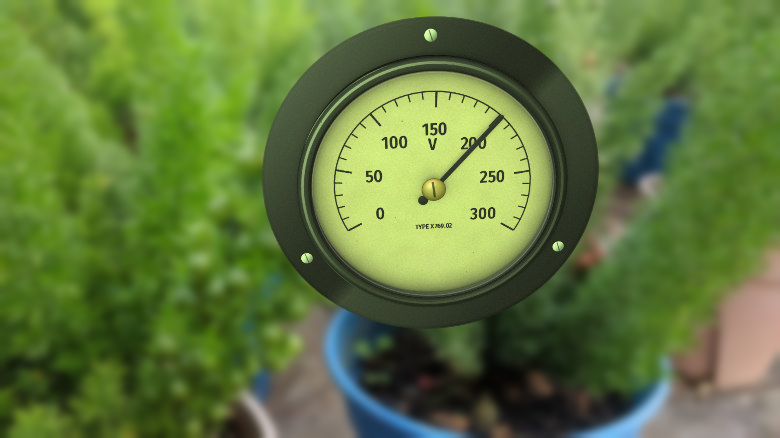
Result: 200 V
